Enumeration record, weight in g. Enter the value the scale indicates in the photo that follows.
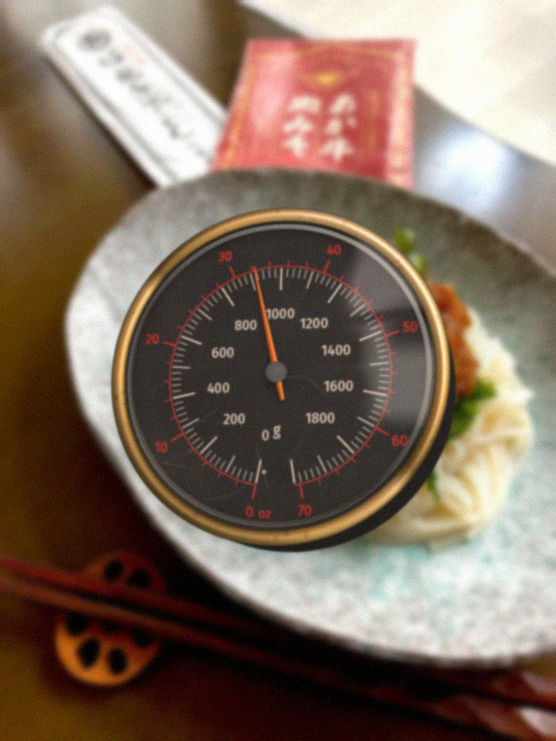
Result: 920 g
